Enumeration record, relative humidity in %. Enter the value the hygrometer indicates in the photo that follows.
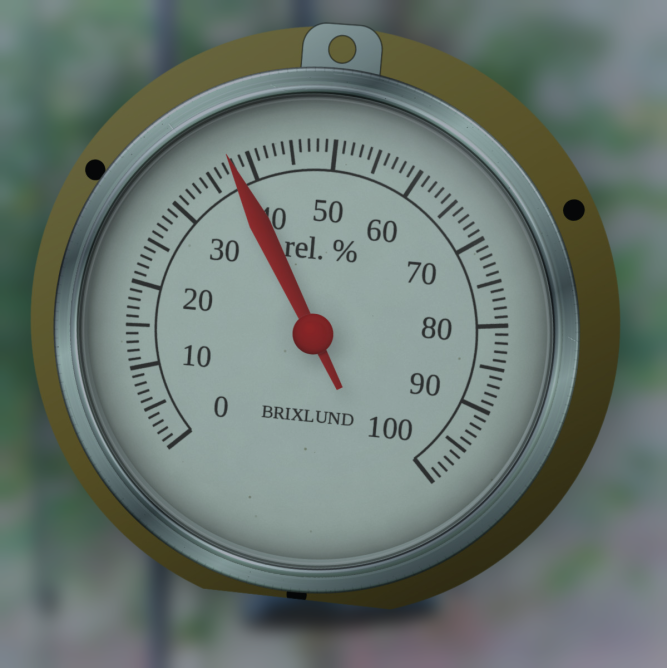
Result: 38 %
